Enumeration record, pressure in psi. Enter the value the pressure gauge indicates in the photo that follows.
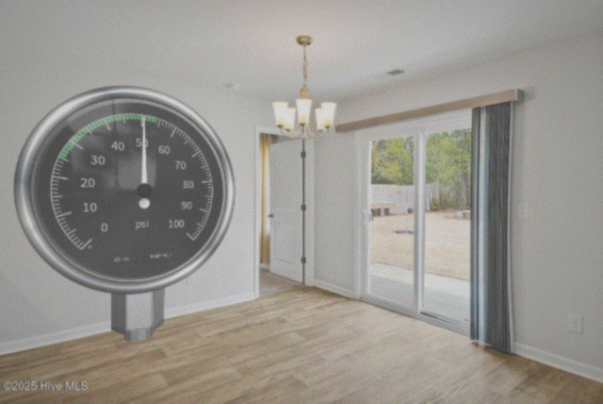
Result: 50 psi
